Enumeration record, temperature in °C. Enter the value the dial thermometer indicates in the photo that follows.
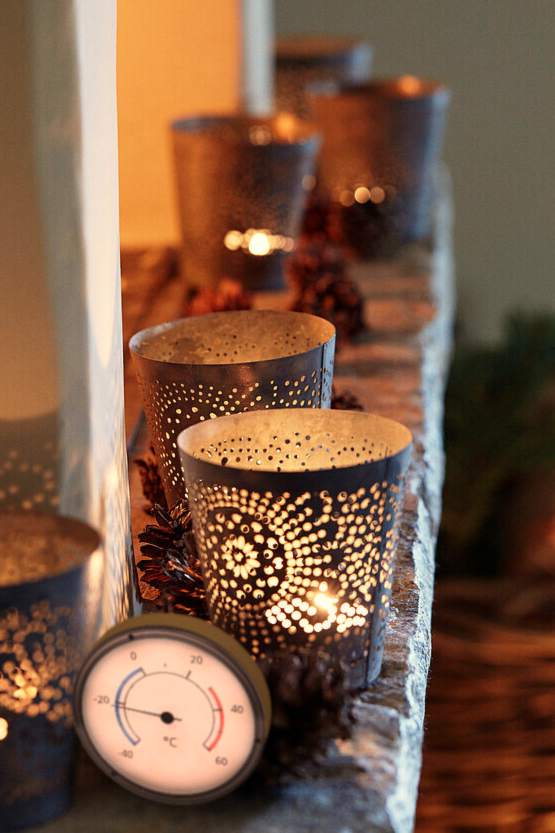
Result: -20 °C
